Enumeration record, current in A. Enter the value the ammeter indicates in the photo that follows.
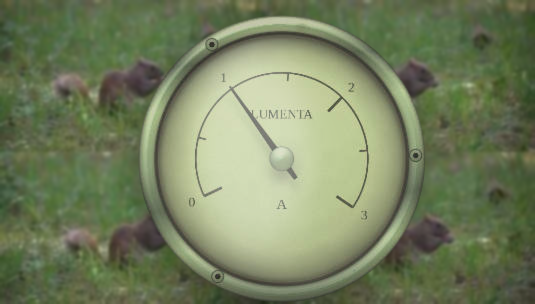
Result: 1 A
